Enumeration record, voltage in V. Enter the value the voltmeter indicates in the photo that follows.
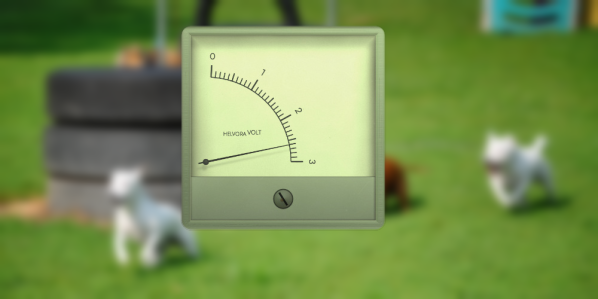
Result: 2.6 V
